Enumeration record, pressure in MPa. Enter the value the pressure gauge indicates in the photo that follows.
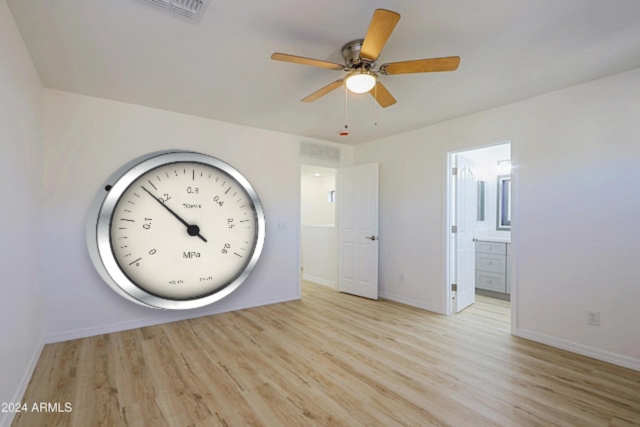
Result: 0.18 MPa
